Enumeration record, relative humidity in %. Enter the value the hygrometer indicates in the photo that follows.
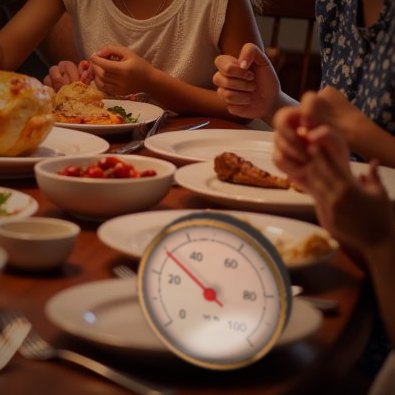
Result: 30 %
